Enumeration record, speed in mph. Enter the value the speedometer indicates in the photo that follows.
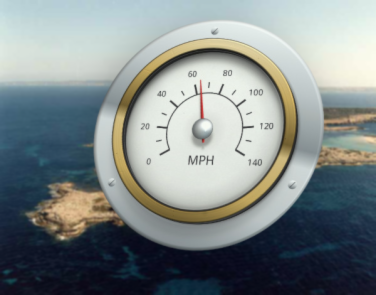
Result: 65 mph
